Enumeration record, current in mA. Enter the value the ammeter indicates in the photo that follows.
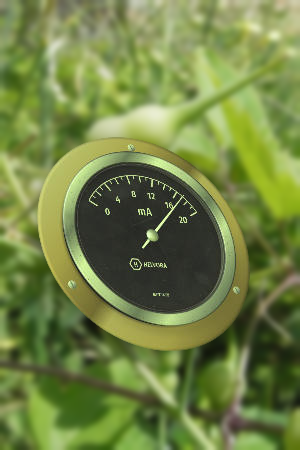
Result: 17 mA
